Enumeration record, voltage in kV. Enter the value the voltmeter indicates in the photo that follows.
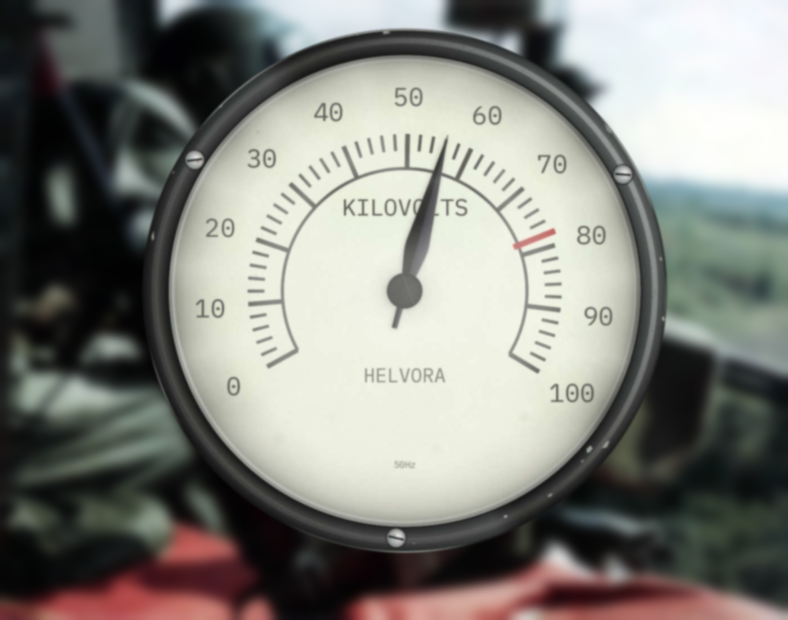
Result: 56 kV
